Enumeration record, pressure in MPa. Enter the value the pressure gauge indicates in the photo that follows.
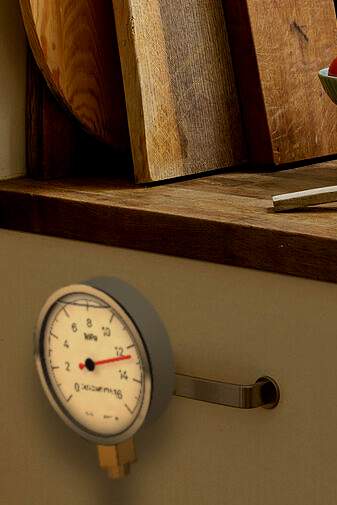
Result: 12.5 MPa
